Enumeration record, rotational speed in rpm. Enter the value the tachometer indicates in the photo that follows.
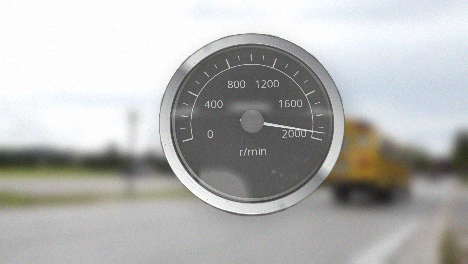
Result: 1950 rpm
